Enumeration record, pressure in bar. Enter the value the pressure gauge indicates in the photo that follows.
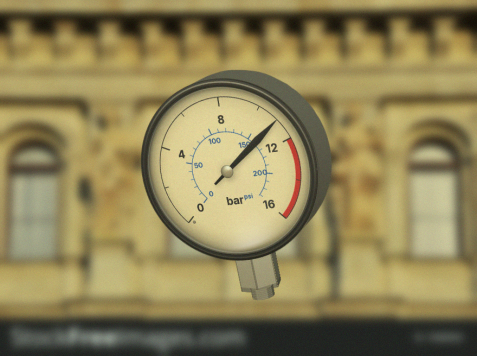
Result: 11 bar
